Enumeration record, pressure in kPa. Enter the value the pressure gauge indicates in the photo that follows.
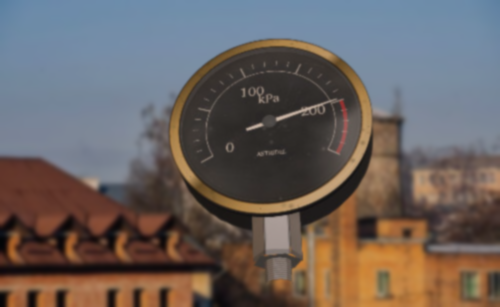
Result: 200 kPa
